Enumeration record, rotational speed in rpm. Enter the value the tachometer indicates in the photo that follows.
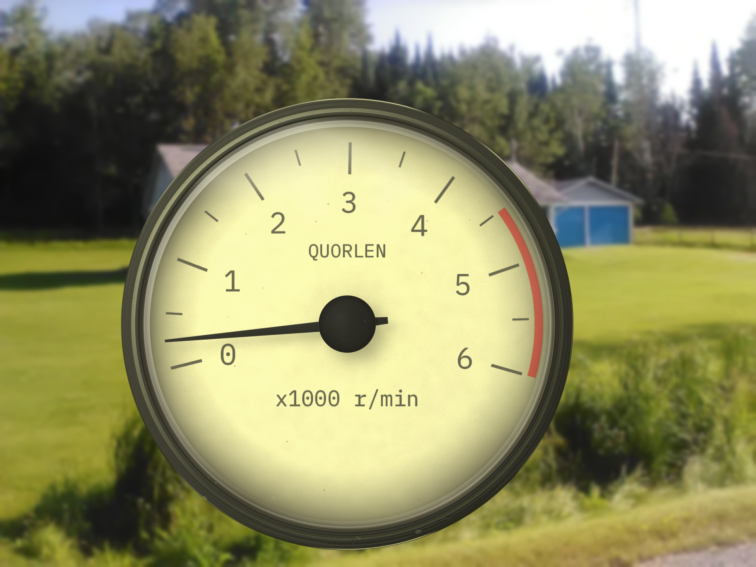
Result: 250 rpm
